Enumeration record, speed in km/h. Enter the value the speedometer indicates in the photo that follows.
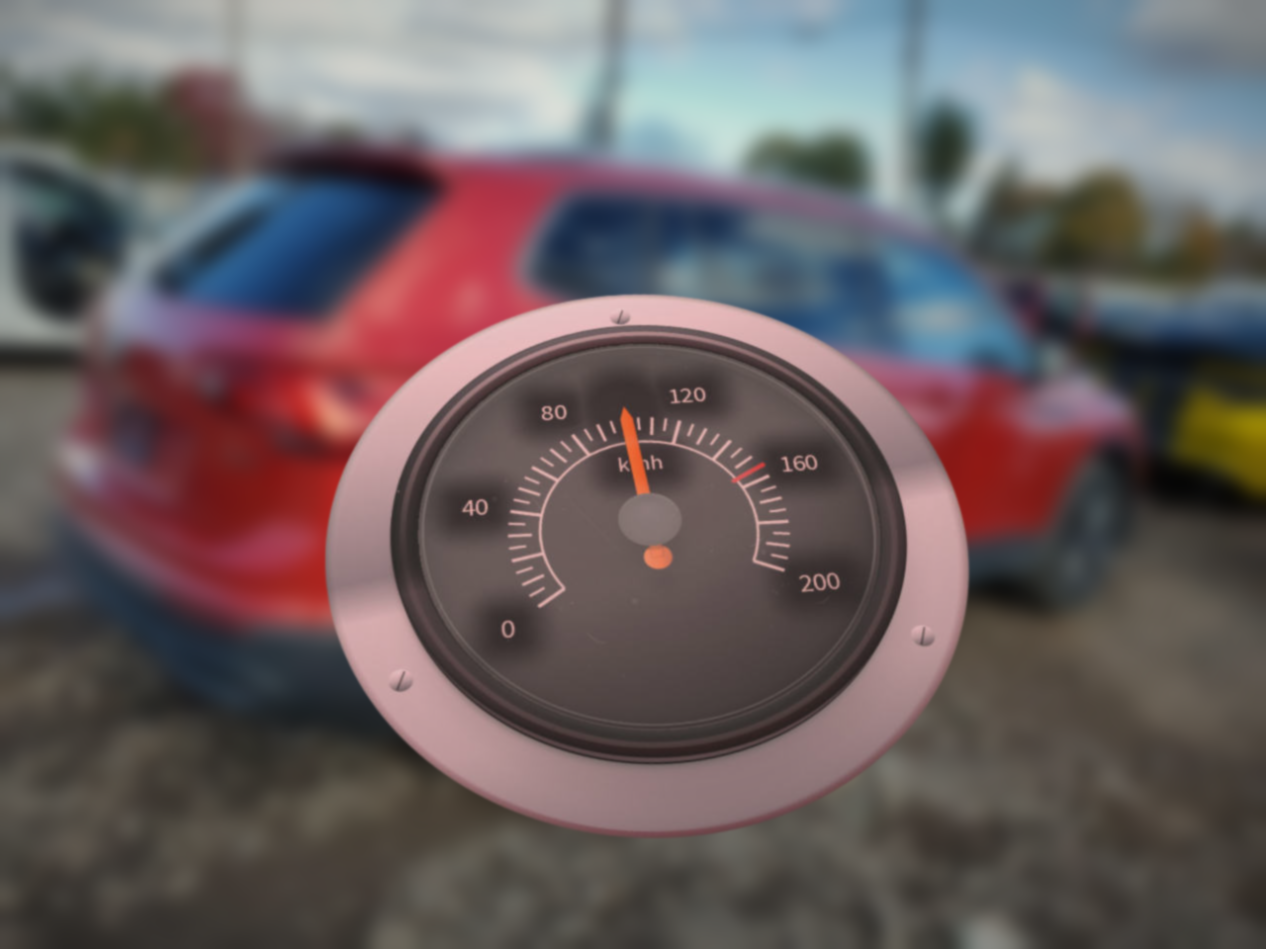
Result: 100 km/h
